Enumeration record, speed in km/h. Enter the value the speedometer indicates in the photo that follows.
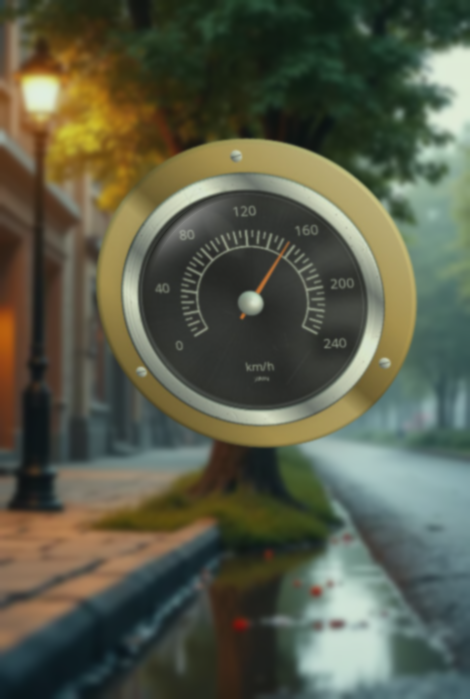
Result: 155 km/h
